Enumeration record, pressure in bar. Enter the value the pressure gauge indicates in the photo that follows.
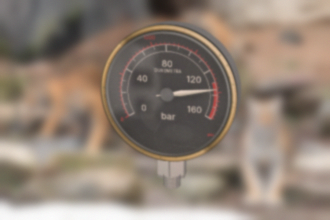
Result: 135 bar
